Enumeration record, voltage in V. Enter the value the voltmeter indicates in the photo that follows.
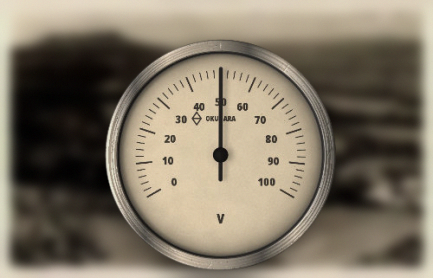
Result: 50 V
